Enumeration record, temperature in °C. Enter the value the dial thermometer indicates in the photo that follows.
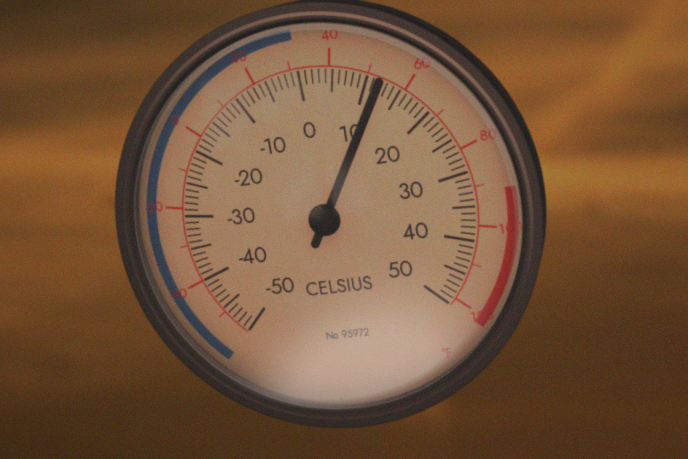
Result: 12 °C
